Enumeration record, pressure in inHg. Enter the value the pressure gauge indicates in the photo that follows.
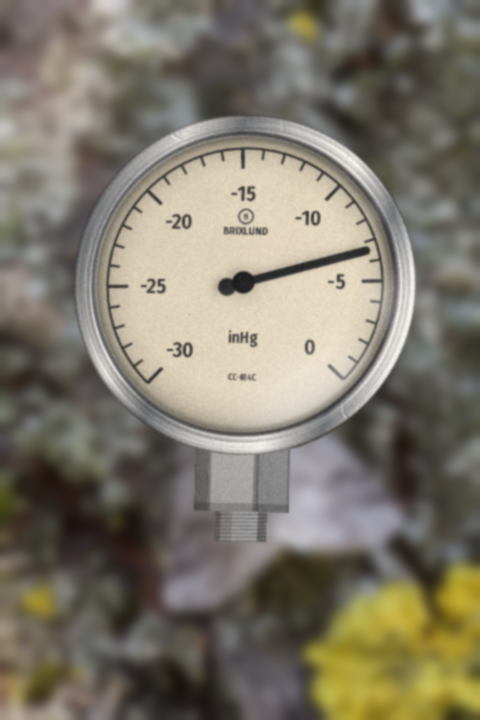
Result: -6.5 inHg
